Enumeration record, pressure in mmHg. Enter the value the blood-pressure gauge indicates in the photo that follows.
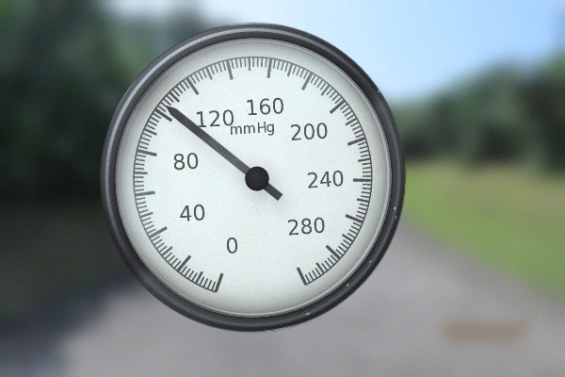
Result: 104 mmHg
